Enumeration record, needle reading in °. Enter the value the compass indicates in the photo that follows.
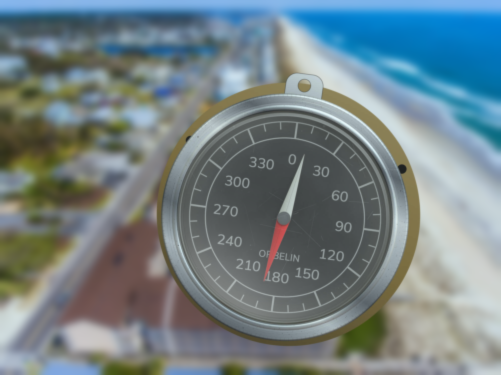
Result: 190 °
